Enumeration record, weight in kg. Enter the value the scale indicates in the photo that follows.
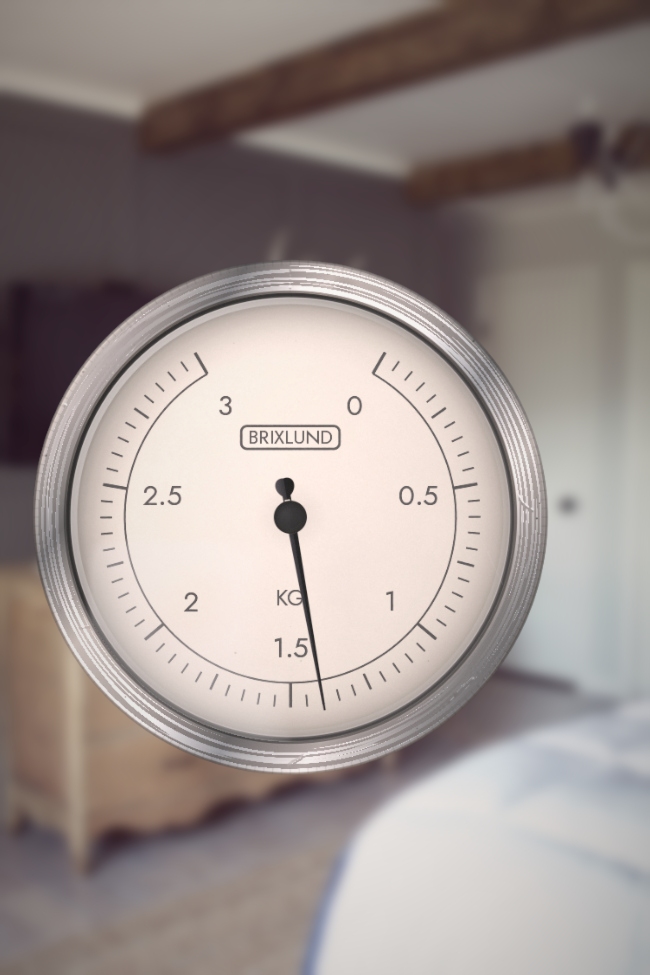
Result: 1.4 kg
